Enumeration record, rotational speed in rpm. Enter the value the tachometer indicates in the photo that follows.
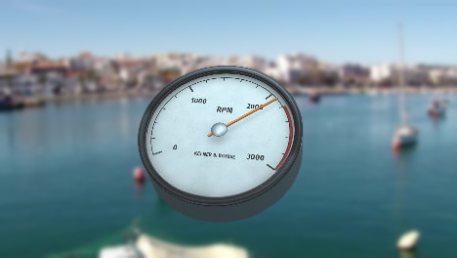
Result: 2100 rpm
